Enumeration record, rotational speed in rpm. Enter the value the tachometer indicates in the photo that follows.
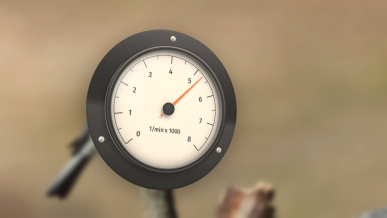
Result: 5250 rpm
